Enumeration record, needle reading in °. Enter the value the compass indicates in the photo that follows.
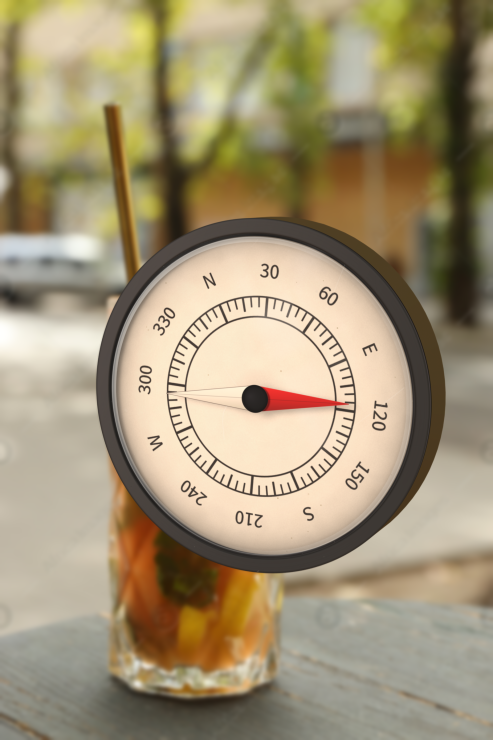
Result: 115 °
